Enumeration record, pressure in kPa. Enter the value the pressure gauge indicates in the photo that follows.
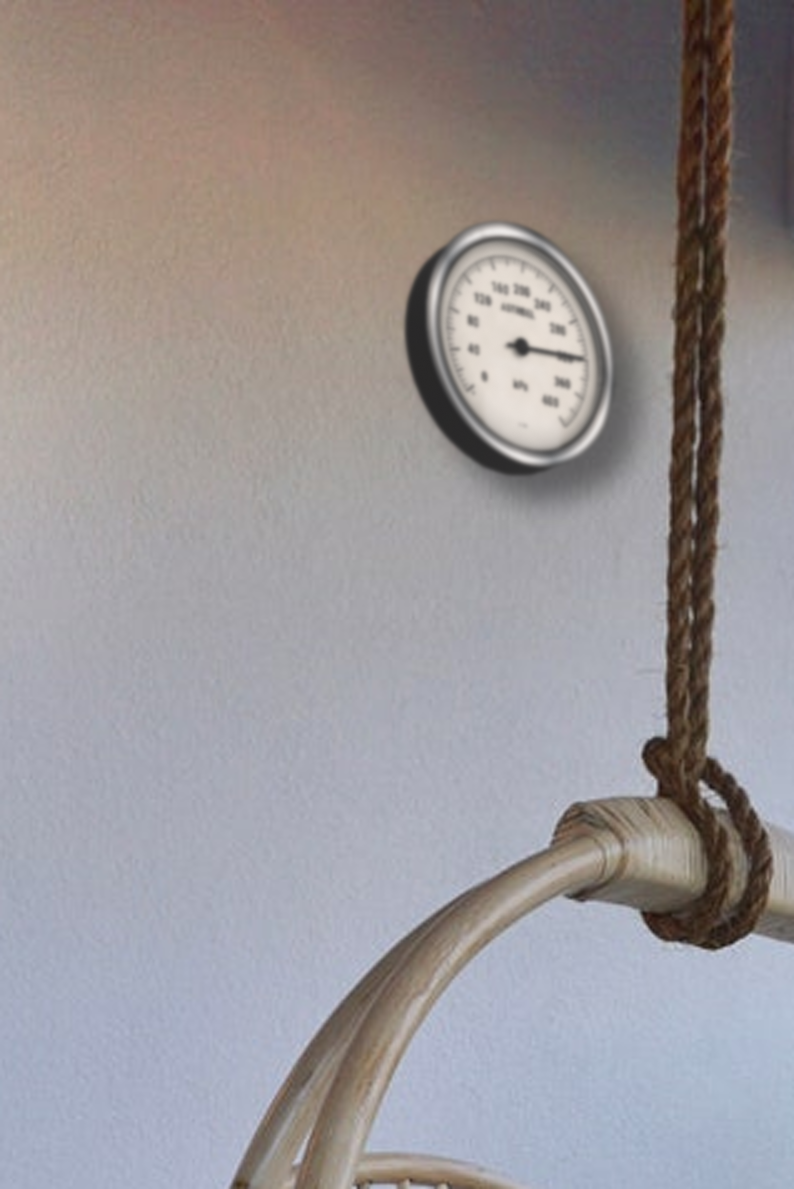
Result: 320 kPa
